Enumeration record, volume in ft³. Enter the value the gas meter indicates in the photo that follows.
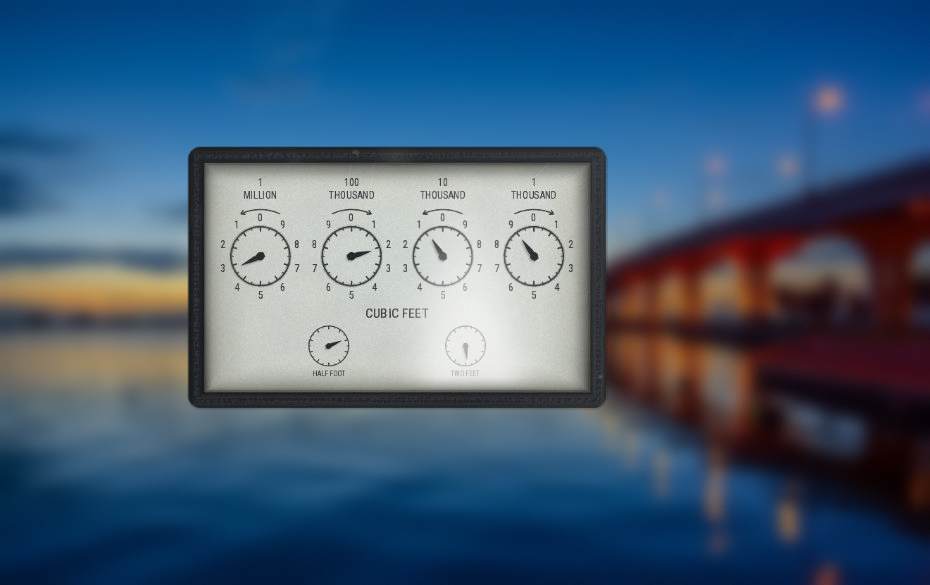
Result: 320900 ft³
